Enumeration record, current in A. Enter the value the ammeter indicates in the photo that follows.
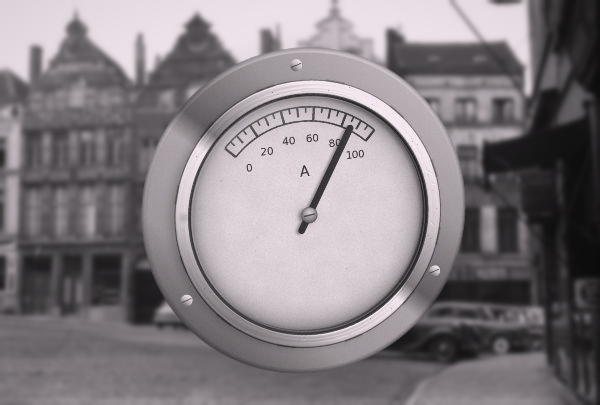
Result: 85 A
